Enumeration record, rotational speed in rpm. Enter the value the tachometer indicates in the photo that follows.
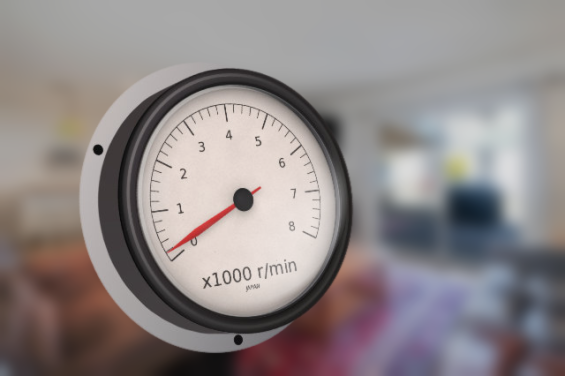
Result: 200 rpm
